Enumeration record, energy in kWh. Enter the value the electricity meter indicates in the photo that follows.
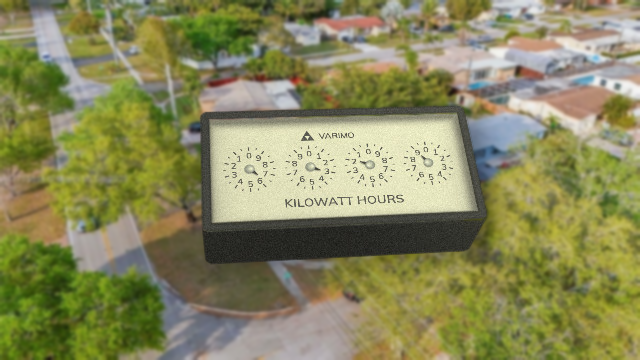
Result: 6319 kWh
